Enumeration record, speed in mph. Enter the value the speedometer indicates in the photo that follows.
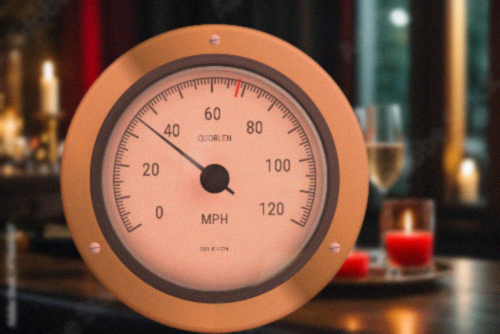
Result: 35 mph
